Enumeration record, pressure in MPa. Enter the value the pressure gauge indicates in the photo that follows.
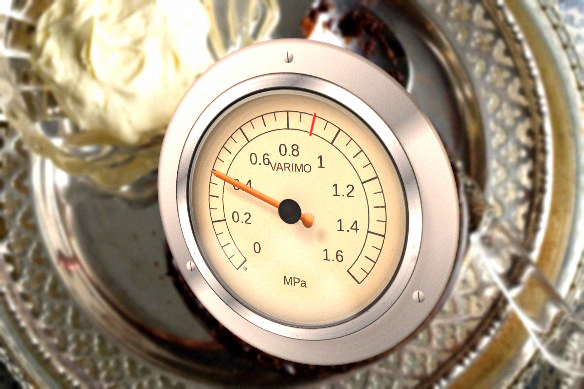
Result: 0.4 MPa
